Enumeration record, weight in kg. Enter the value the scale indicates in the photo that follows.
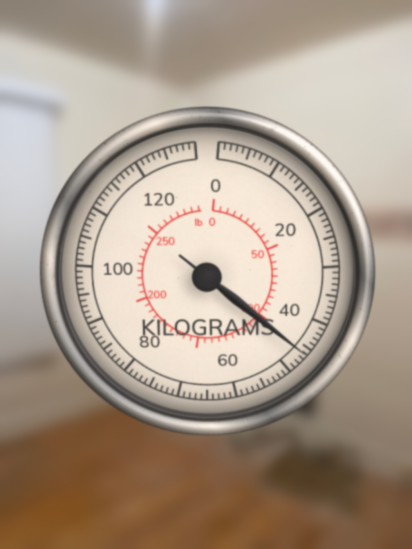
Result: 46 kg
